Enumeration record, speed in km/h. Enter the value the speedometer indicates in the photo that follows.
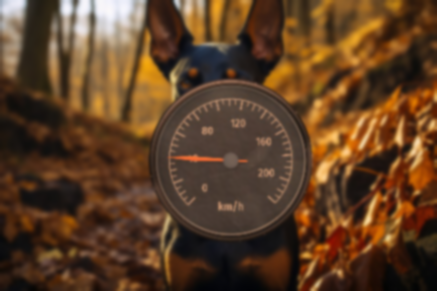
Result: 40 km/h
